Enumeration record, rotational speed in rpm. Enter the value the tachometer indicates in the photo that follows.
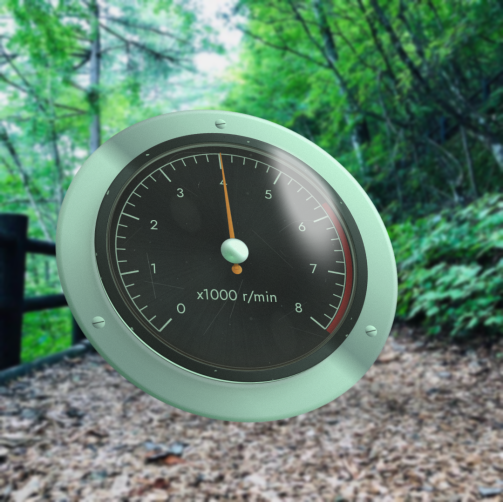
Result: 4000 rpm
